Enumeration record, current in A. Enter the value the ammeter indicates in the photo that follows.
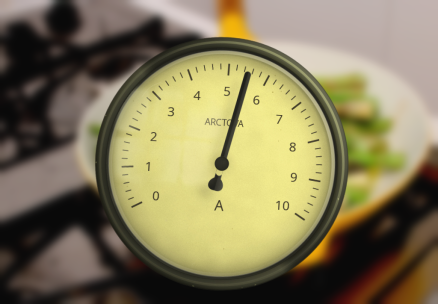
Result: 5.5 A
